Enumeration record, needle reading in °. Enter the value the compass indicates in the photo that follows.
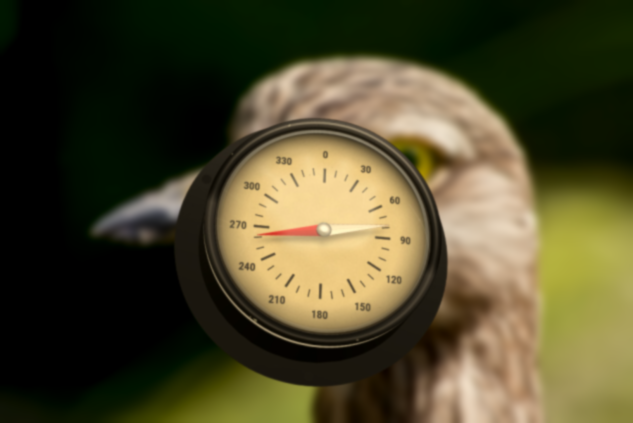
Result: 260 °
